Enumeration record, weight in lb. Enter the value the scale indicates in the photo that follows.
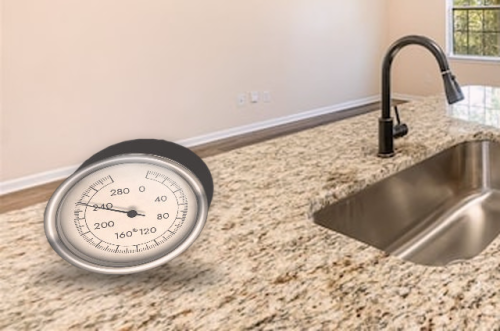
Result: 240 lb
